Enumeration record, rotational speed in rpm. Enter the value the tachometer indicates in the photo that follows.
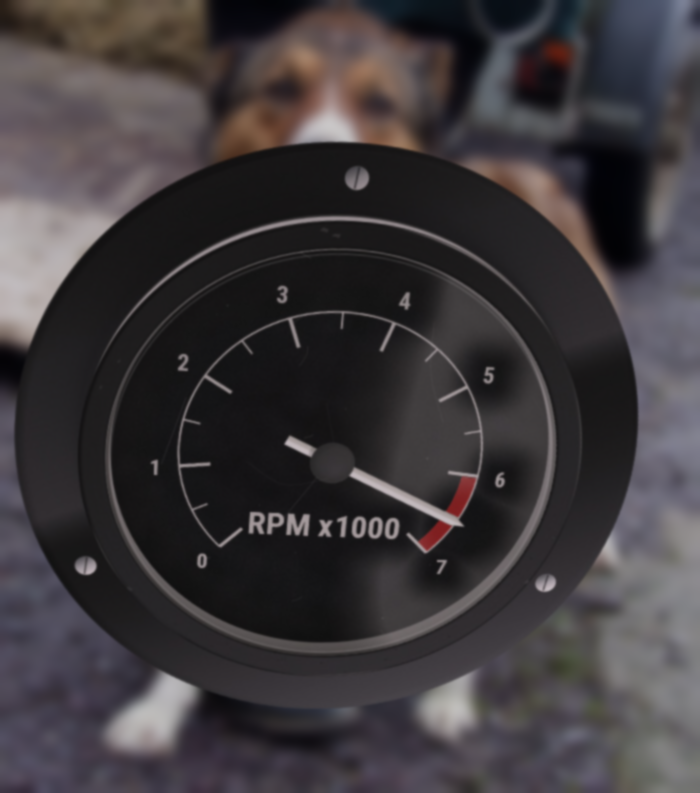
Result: 6500 rpm
